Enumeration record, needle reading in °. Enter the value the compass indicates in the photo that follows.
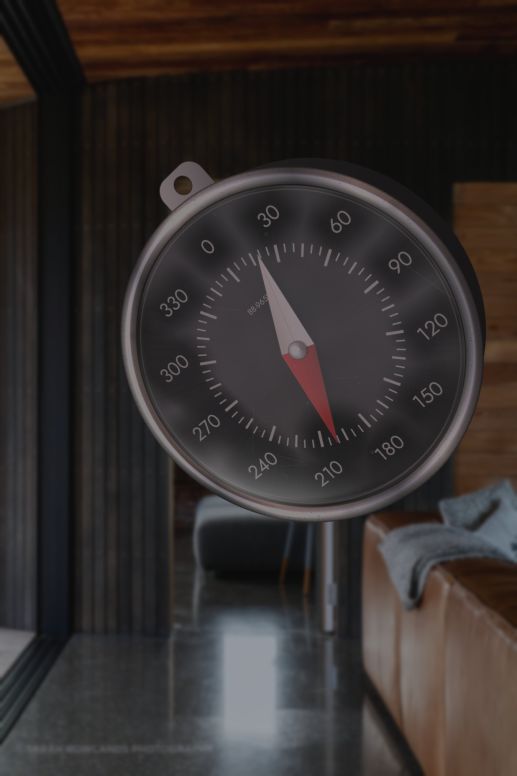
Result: 200 °
